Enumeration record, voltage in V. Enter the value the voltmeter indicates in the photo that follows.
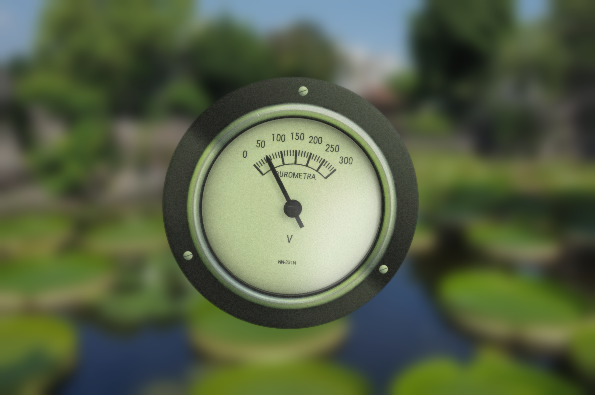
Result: 50 V
